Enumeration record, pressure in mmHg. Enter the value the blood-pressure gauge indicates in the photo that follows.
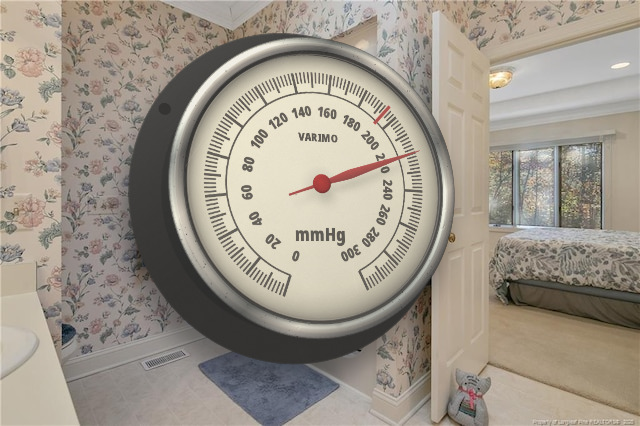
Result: 220 mmHg
